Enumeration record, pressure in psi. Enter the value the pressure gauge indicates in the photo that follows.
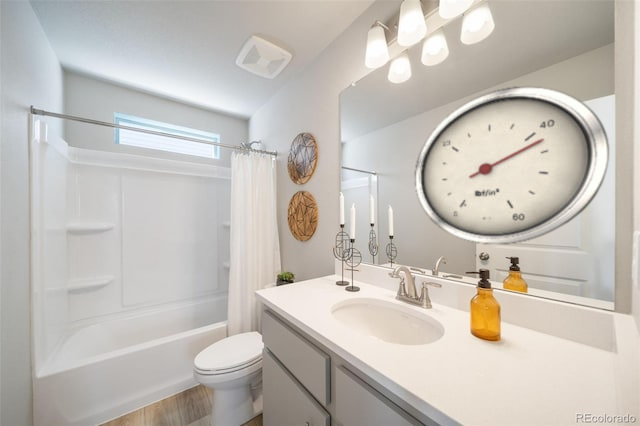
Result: 42.5 psi
